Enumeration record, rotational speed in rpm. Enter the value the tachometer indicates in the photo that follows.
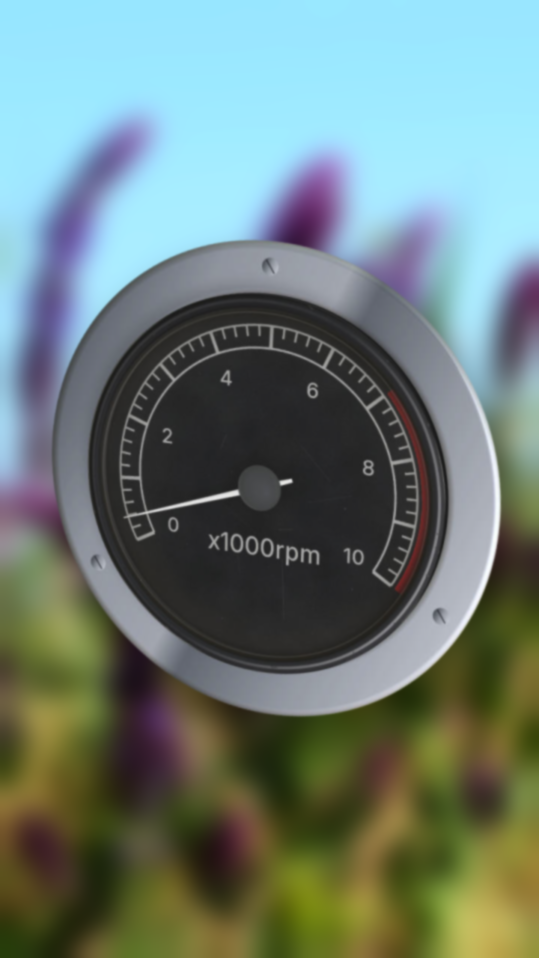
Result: 400 rpm
